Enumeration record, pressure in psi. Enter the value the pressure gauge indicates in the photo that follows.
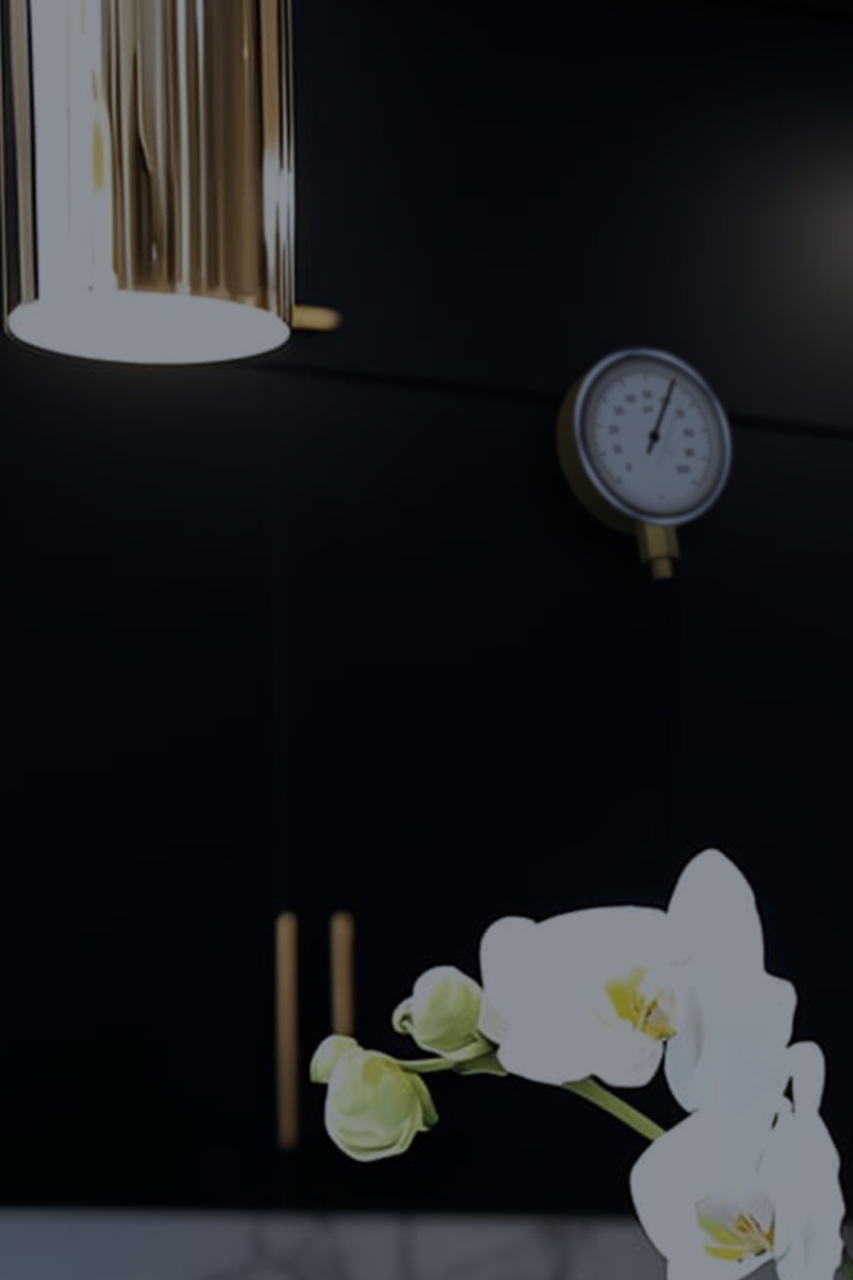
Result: 60 psi
